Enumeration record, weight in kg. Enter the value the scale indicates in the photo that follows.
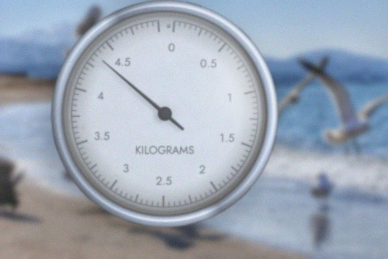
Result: 4.35 kg
